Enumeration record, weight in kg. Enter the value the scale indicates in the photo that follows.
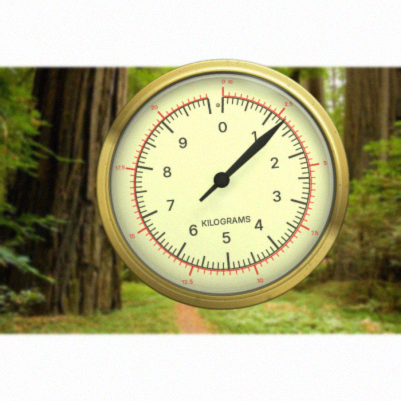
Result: 1.3 kg
